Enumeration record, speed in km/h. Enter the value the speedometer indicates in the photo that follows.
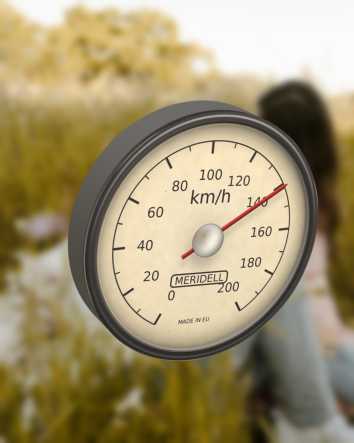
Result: 140 km/h
